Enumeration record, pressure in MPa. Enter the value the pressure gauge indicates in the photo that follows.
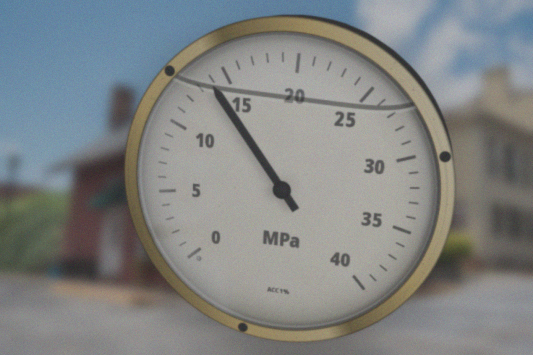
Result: 14 MPa
